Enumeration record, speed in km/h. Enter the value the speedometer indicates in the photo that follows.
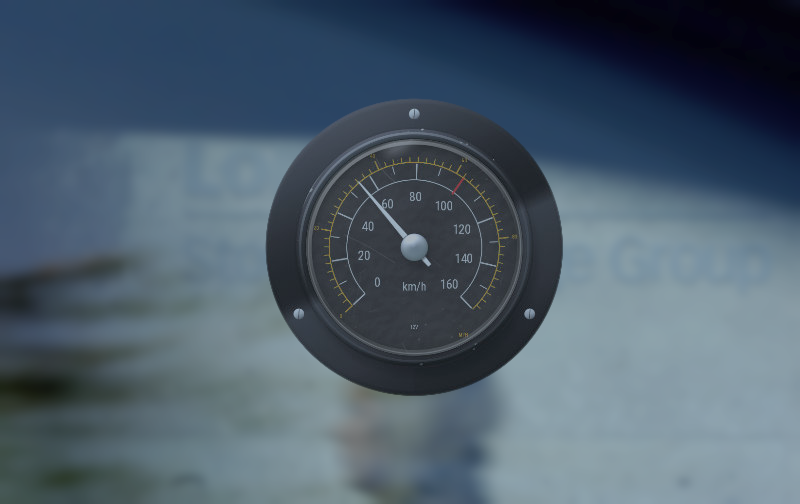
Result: 55 km/h
